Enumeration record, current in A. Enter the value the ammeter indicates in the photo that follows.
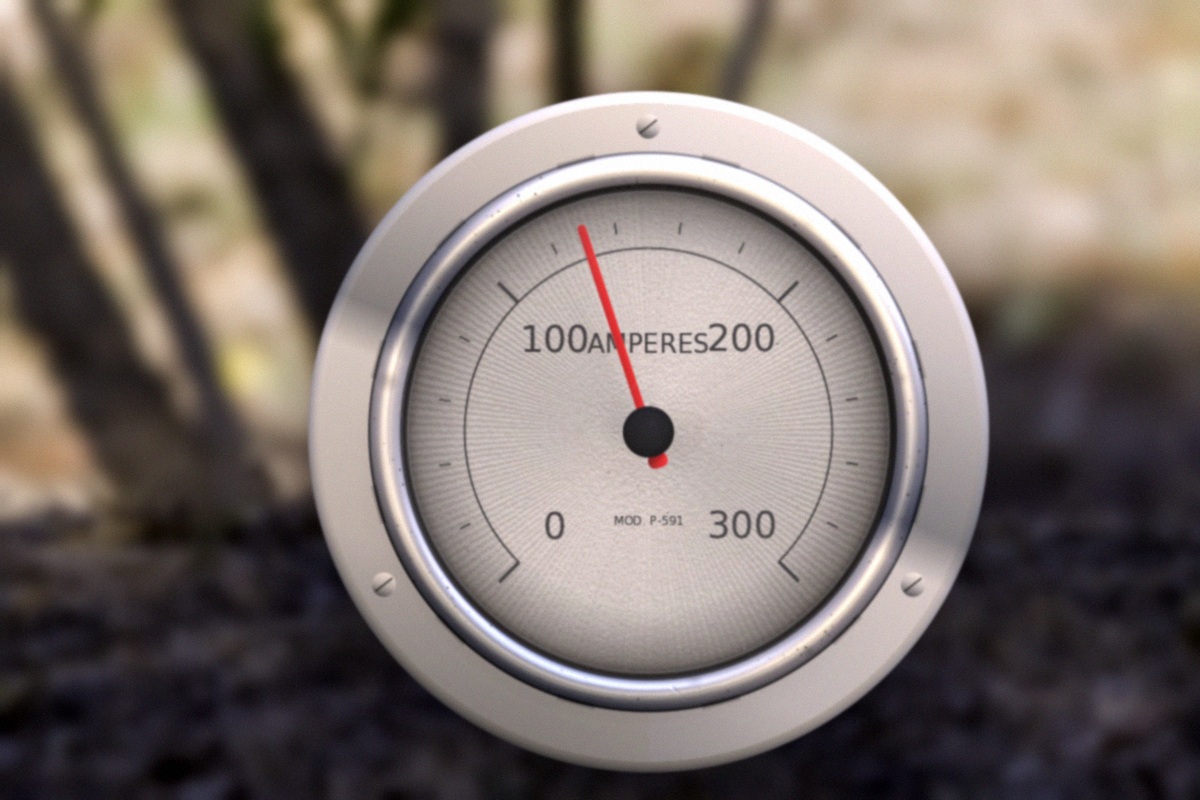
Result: 130 A
